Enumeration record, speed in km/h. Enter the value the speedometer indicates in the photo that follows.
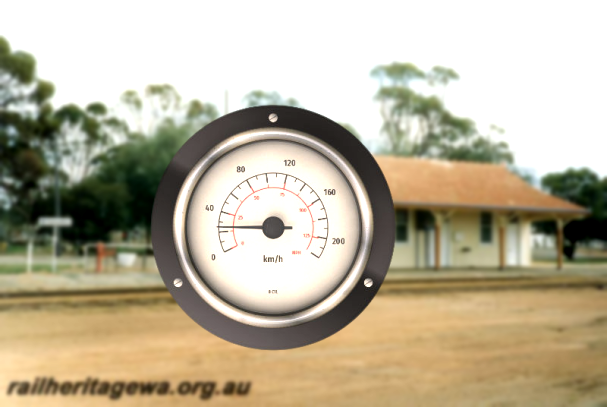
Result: 25 km/h
